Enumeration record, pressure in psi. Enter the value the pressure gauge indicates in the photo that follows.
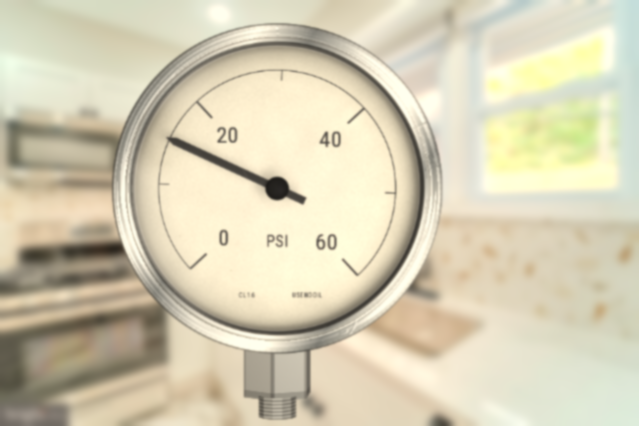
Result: 15 psi
